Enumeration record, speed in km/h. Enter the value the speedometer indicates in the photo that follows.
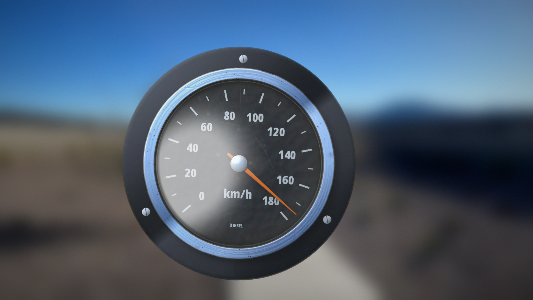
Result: 175 km/h
